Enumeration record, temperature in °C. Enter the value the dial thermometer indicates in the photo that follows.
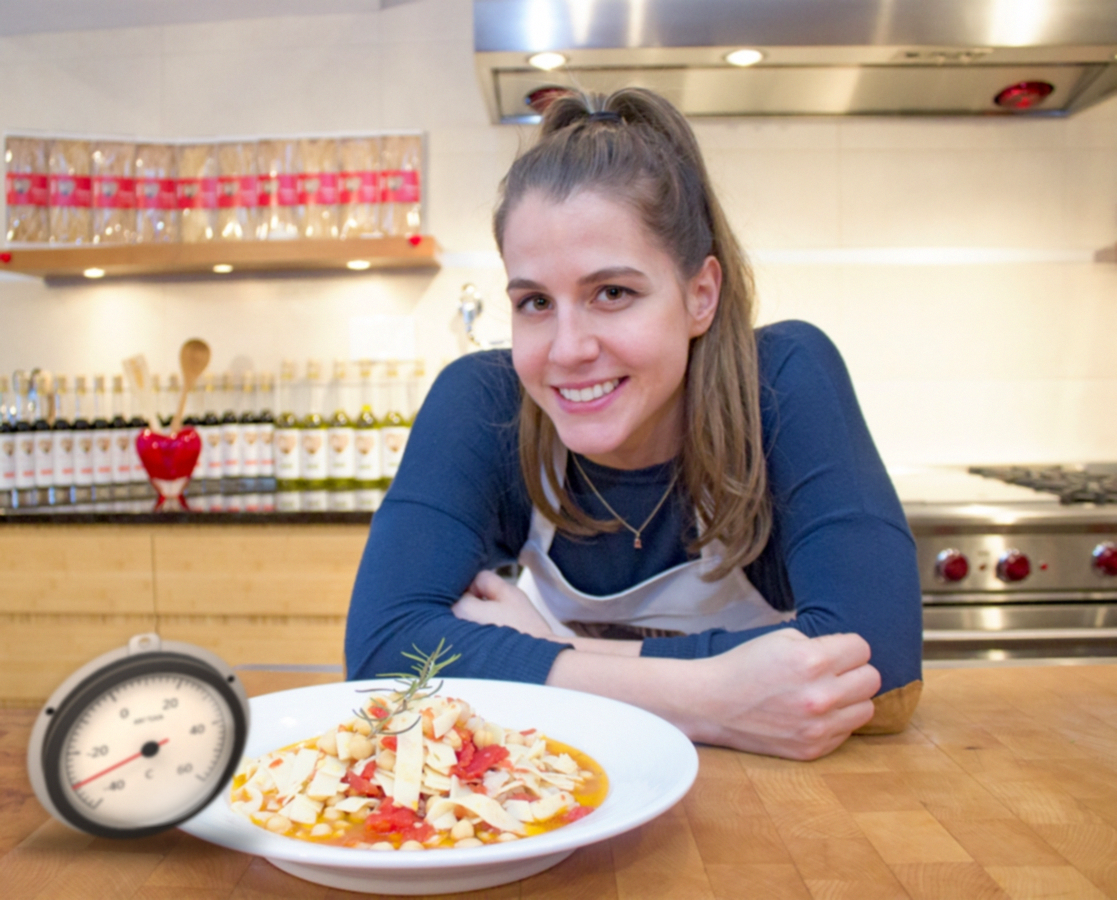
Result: -30 °C
